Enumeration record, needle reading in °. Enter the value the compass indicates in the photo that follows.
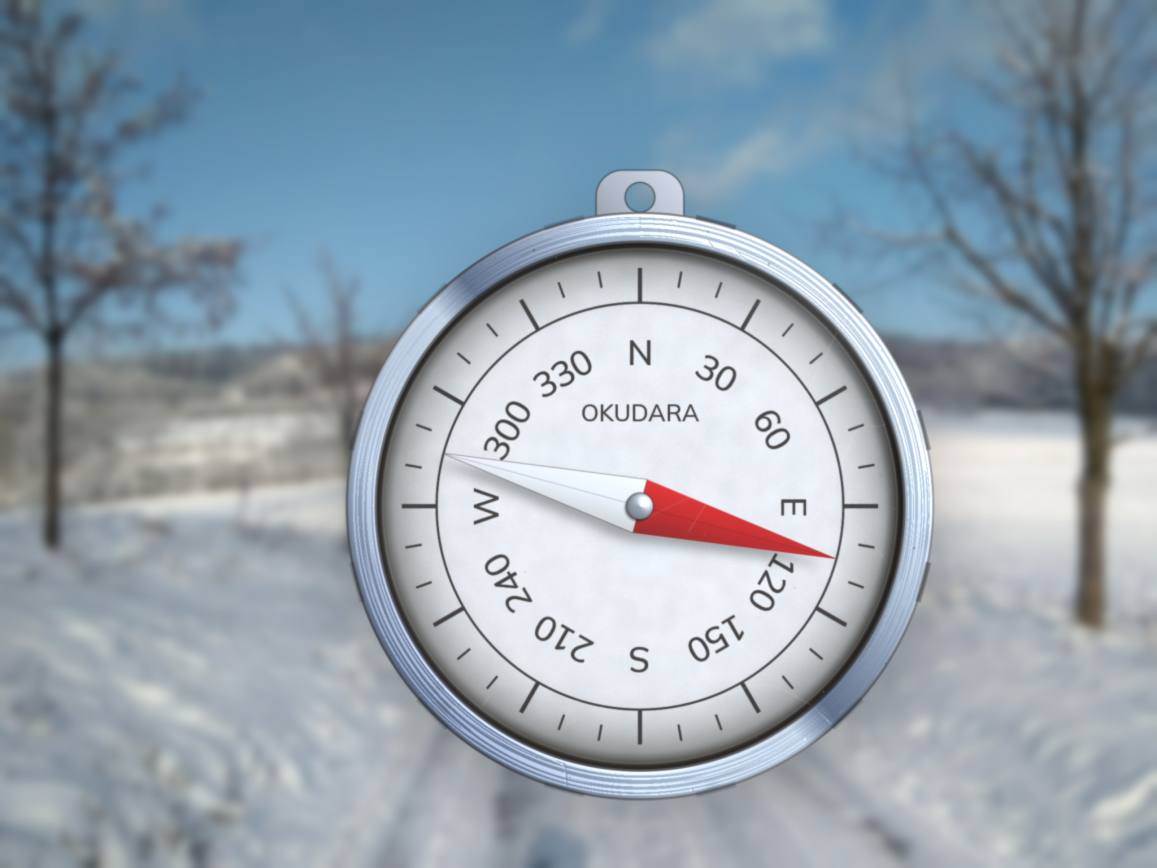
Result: 105 °
